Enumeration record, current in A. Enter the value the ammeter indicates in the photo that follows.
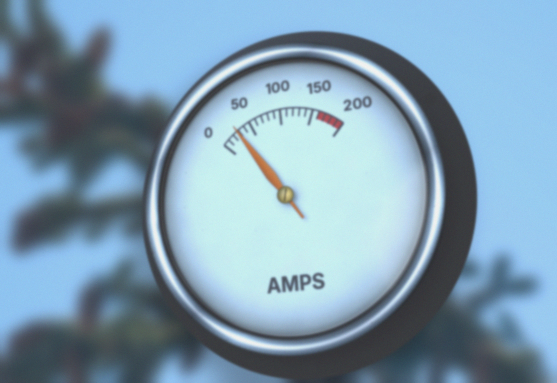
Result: 30 A
